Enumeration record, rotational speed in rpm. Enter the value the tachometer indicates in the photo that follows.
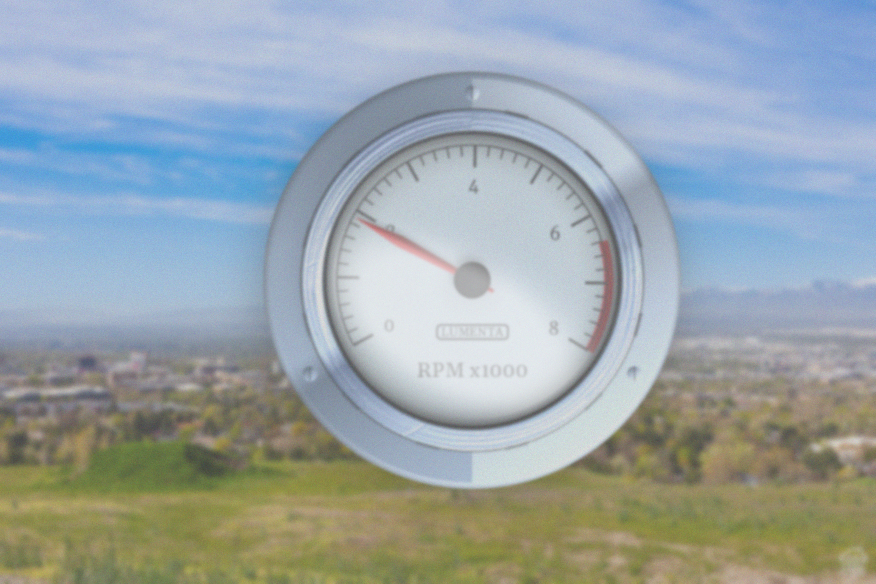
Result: 1900 rpm
